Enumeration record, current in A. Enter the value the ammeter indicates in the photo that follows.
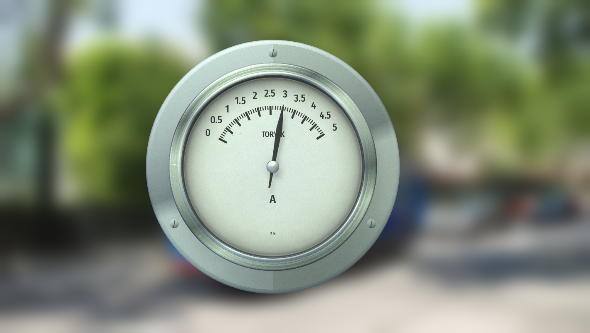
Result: 3 A
